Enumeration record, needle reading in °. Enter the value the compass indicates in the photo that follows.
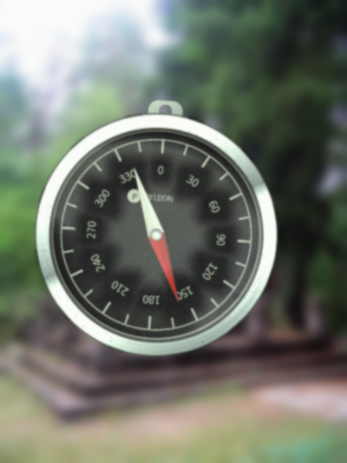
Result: 157.5 °
